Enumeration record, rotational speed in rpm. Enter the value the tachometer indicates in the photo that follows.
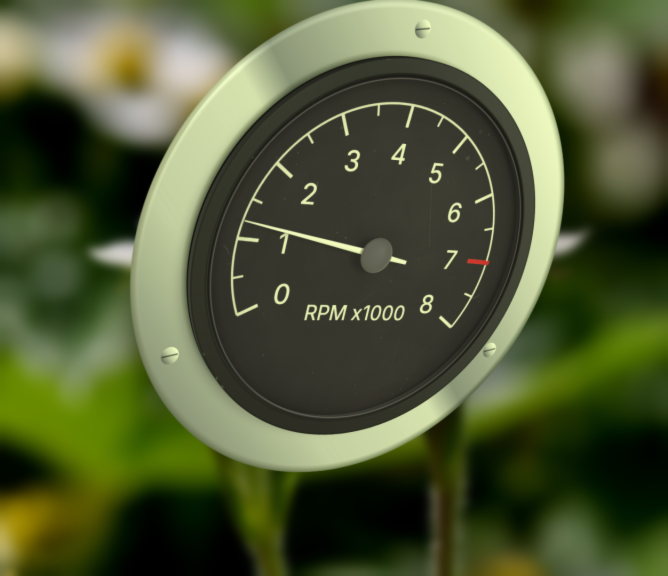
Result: 1250 rpm
